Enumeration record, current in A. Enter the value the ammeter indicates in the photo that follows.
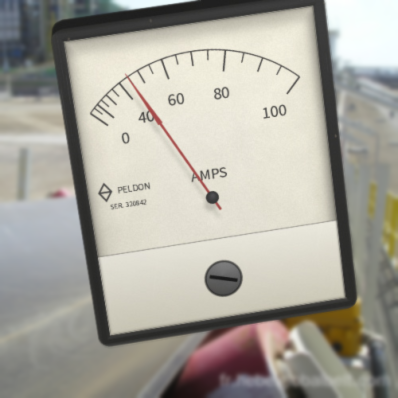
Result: 45 A
